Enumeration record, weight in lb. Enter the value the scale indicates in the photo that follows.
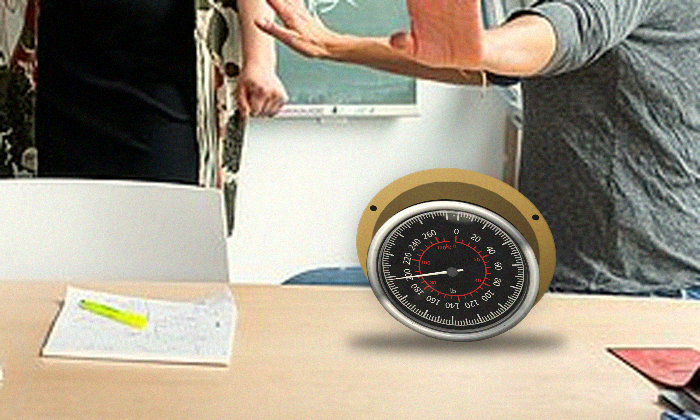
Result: 200 lb
